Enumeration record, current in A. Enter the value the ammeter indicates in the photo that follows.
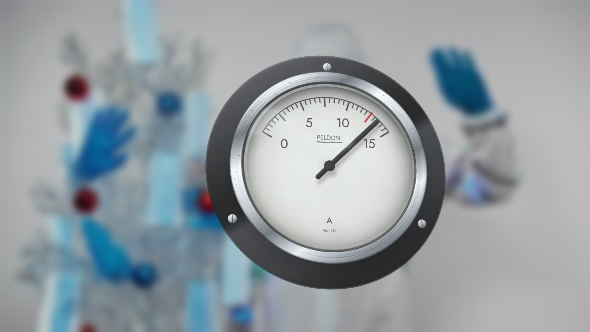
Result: 13.5 A
